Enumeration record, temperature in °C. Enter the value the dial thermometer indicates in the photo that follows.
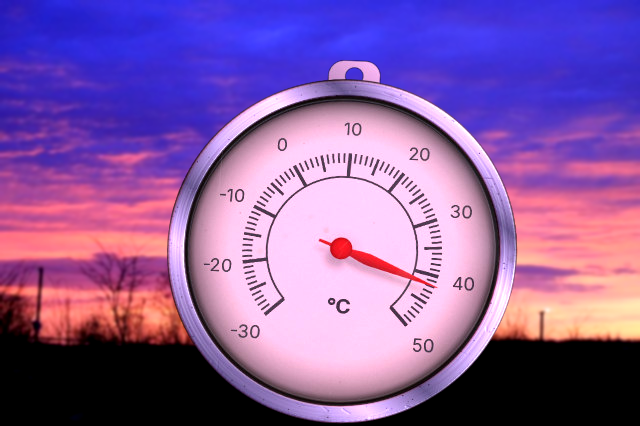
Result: 42 °C
